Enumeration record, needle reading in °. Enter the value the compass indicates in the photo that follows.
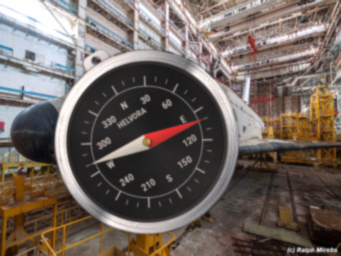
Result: 100 °
